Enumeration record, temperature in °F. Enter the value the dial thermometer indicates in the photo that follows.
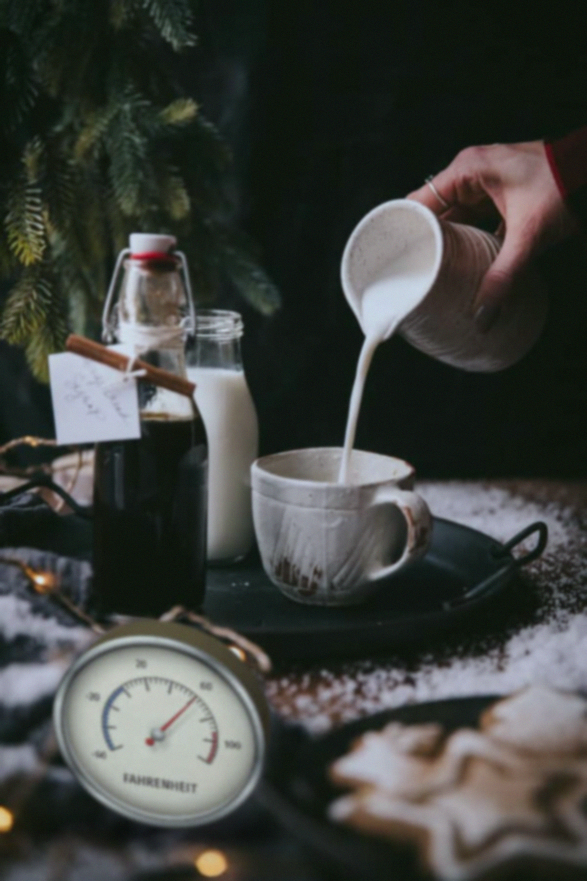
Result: 60 °F
